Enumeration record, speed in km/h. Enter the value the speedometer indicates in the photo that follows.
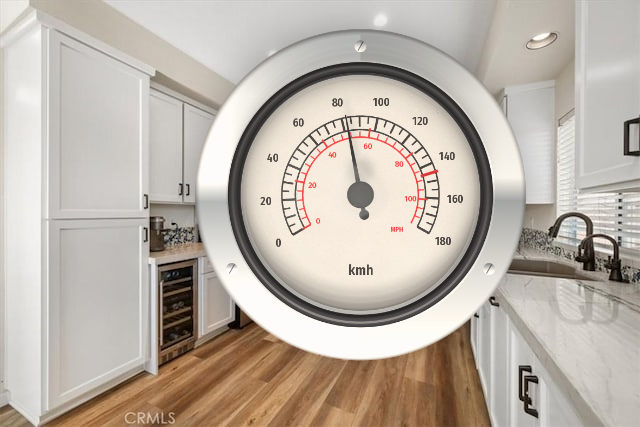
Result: 82.5 km/h
